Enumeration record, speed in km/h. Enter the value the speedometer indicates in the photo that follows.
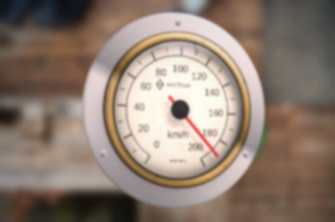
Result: 190 km/h
